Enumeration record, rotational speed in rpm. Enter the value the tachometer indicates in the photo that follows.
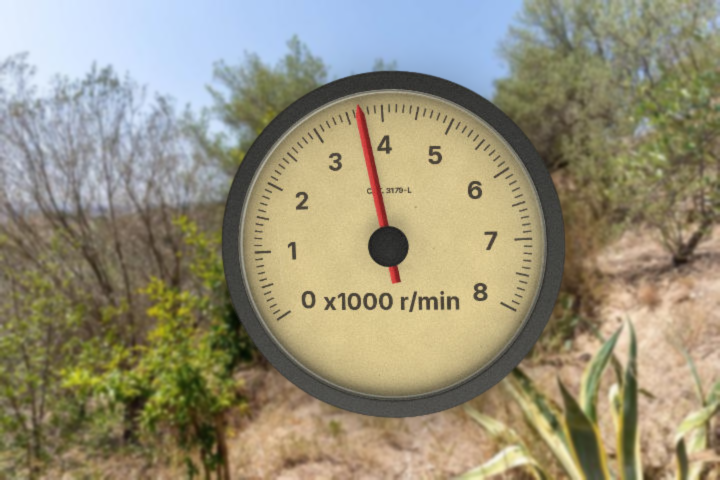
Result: 3700 rpm
